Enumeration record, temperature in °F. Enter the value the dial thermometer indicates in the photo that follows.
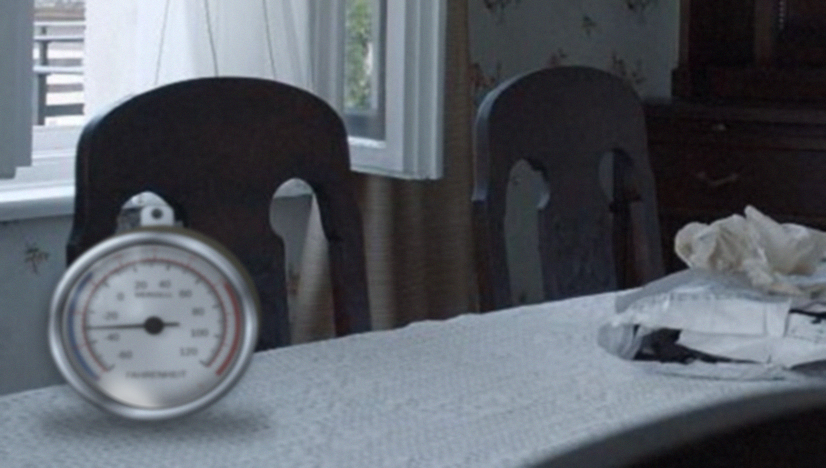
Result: -30 °F
